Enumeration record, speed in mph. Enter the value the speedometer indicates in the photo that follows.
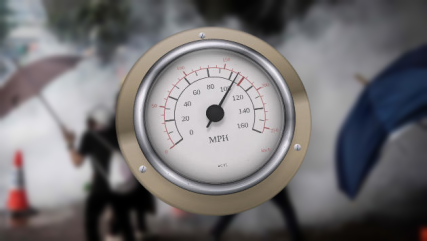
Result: 105 mph
